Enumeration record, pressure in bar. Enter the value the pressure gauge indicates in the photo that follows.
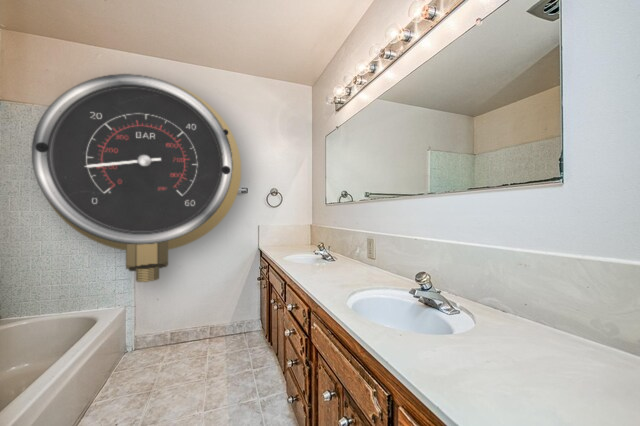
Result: 7.5 bar
